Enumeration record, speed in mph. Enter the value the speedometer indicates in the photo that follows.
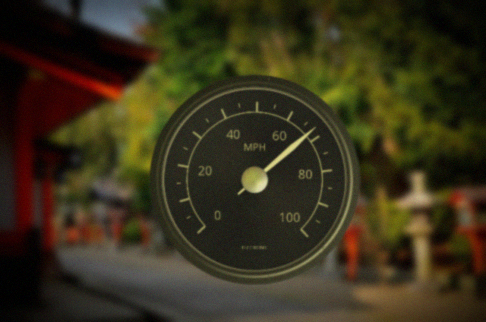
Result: 67.5 mph
